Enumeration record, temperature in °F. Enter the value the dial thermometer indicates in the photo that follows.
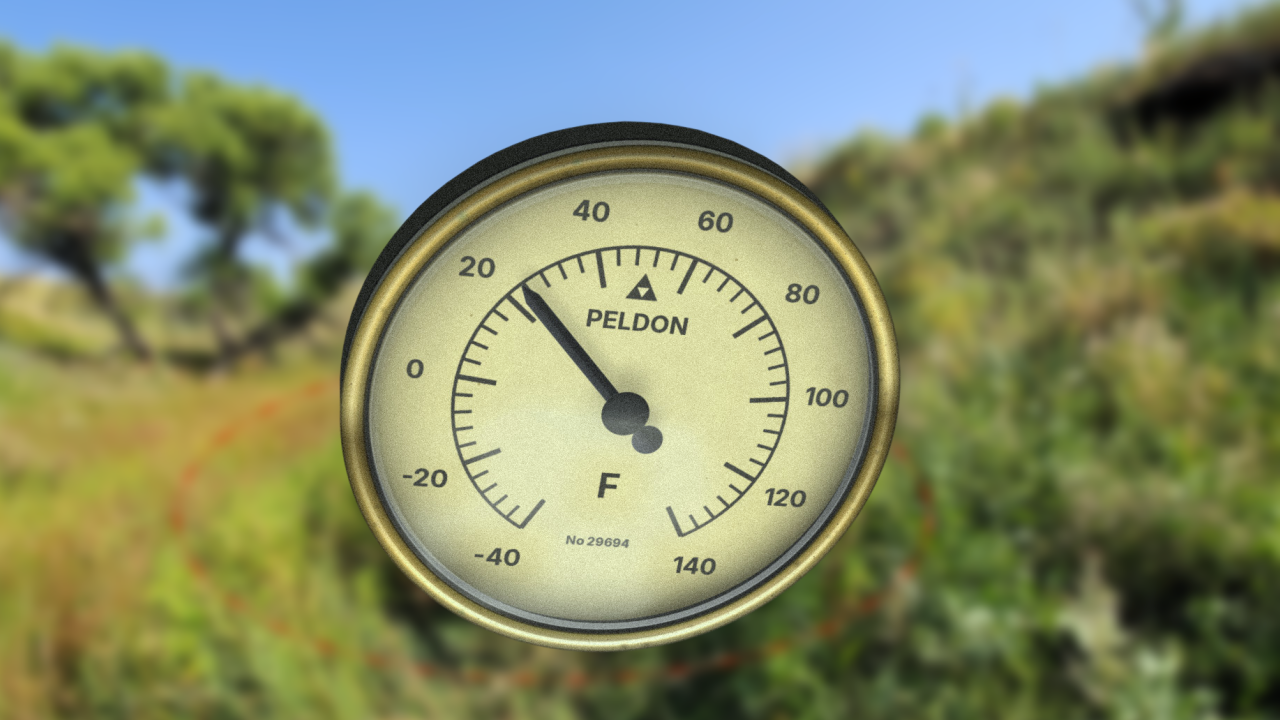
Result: 24 °F
